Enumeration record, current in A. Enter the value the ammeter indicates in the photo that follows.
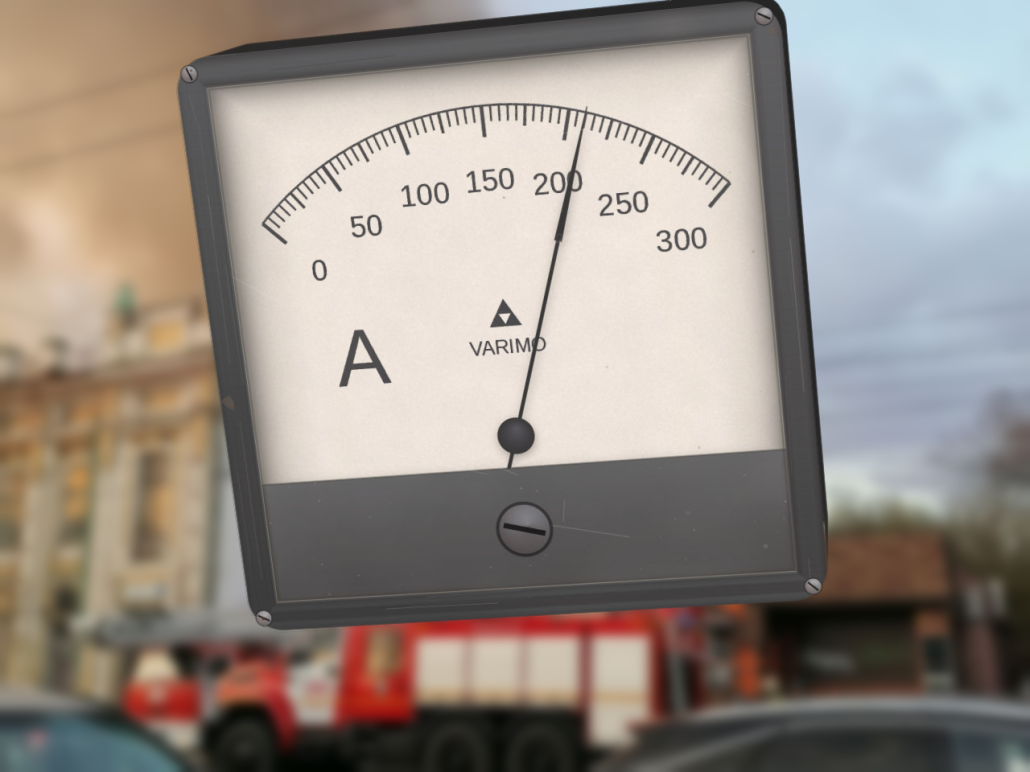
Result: 210 A
